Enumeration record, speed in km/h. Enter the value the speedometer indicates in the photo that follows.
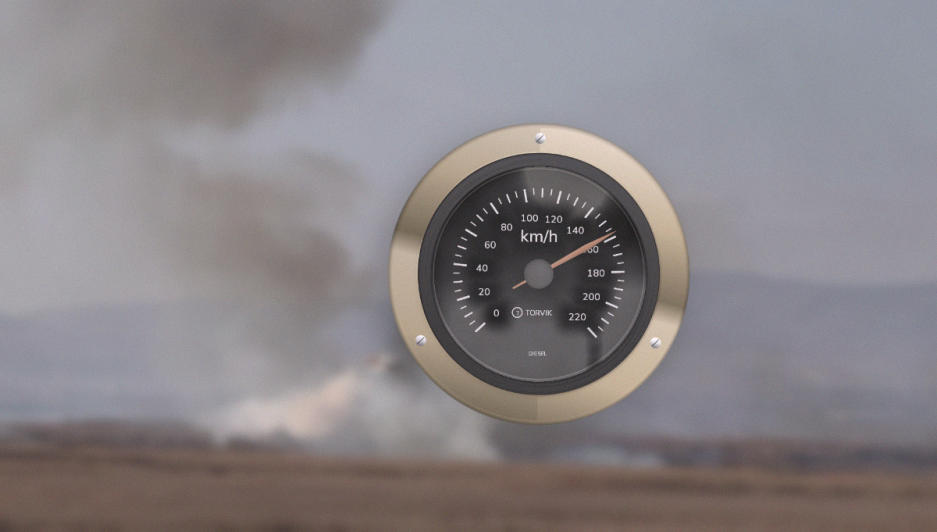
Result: 157.5 km/h
